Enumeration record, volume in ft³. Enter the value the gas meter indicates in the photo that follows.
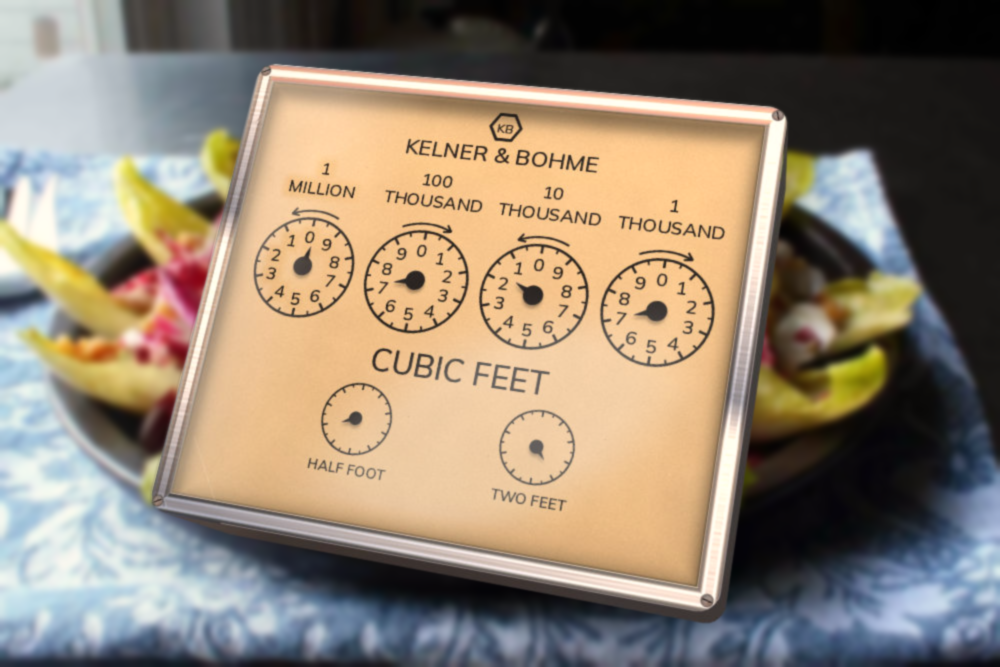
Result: 971700 ft³
